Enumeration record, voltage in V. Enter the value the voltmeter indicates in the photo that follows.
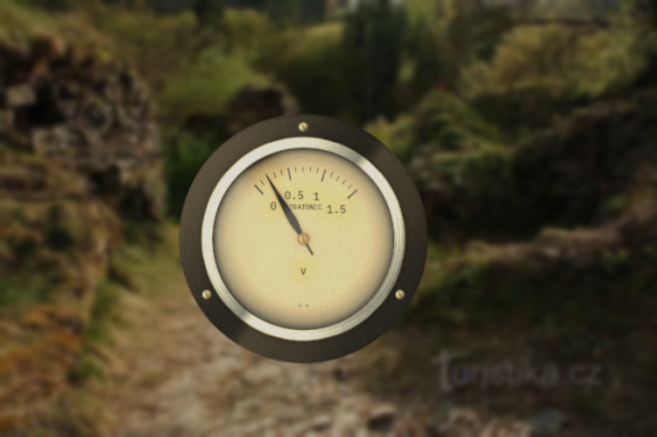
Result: 0.2 V
